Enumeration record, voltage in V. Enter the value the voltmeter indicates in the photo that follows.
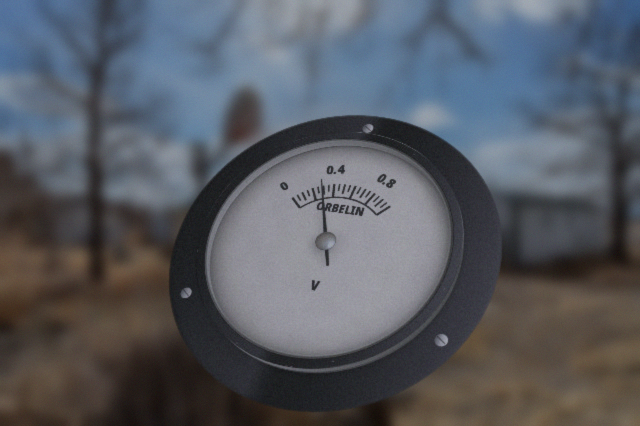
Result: 0.3 V
